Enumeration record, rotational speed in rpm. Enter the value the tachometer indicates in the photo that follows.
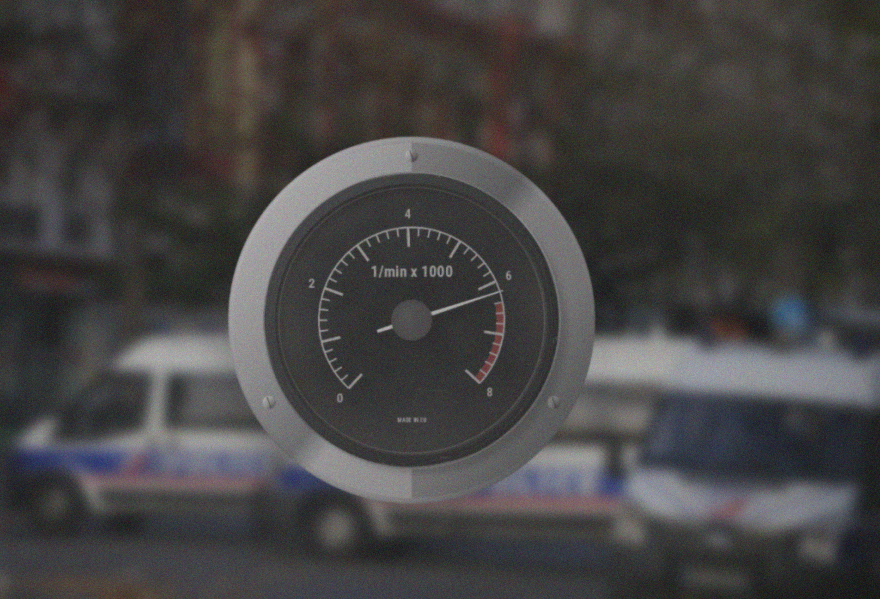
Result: 6200 rpm
